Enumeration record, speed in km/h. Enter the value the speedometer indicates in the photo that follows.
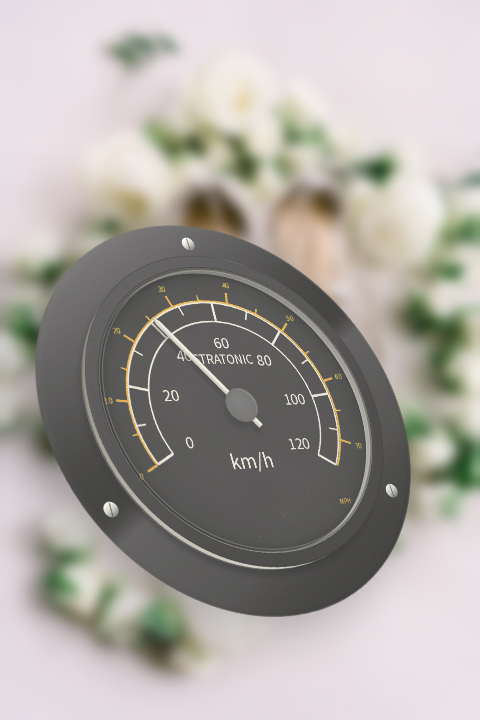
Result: 40 km/h
